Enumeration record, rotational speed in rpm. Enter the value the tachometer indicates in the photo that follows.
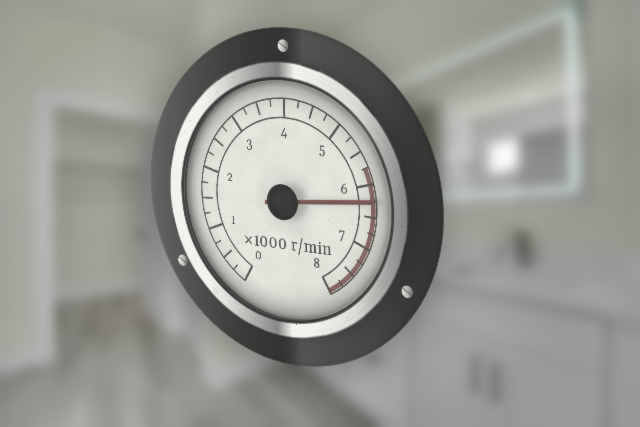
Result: 6250 rpm
